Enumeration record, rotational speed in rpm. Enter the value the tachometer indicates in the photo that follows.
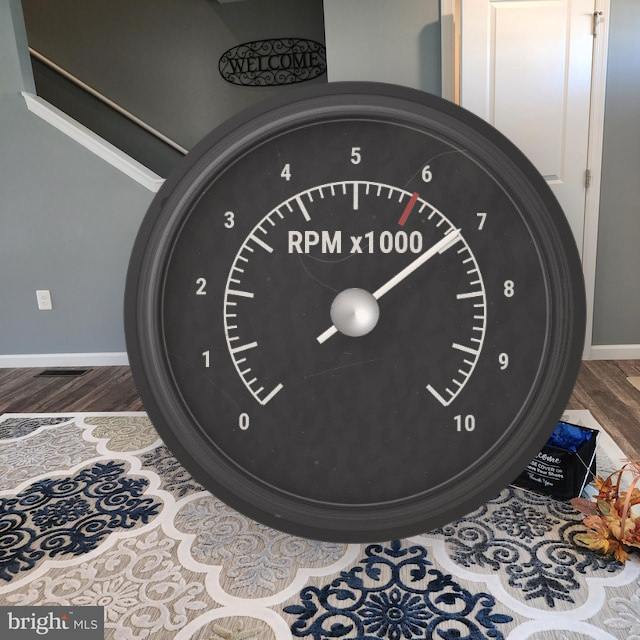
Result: 6900 rpm
